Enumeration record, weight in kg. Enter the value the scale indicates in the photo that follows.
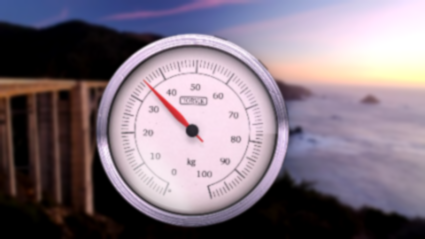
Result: 35 kg
